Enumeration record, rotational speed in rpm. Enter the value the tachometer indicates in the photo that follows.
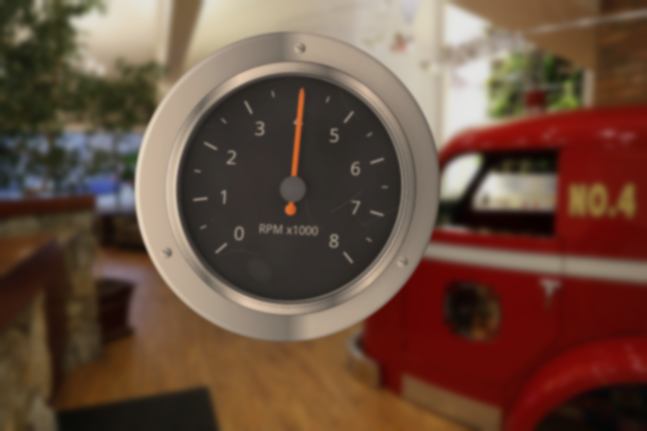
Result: 4000 rpm
